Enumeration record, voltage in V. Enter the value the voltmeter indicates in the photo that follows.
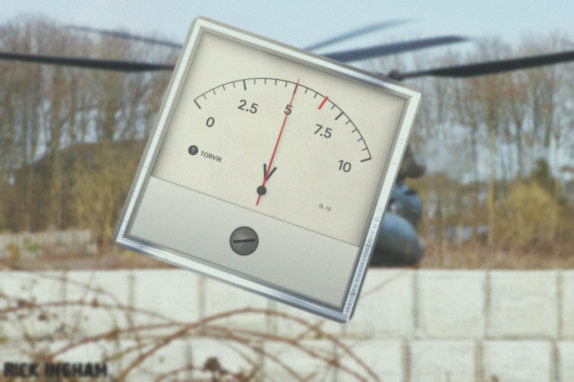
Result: 5 V
